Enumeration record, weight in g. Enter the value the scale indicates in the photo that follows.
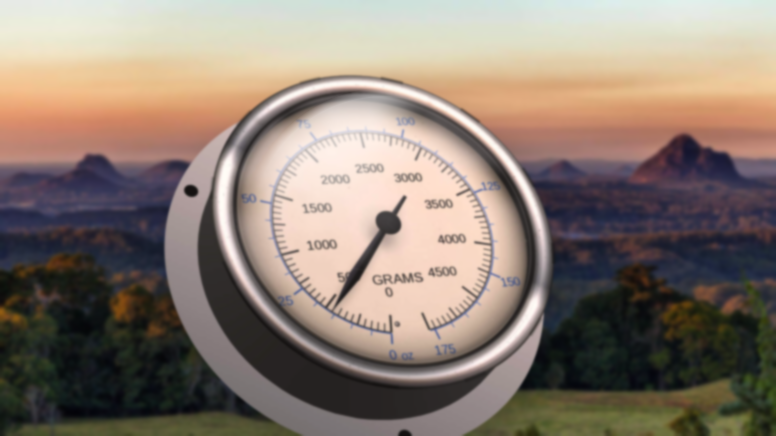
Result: 450 g
